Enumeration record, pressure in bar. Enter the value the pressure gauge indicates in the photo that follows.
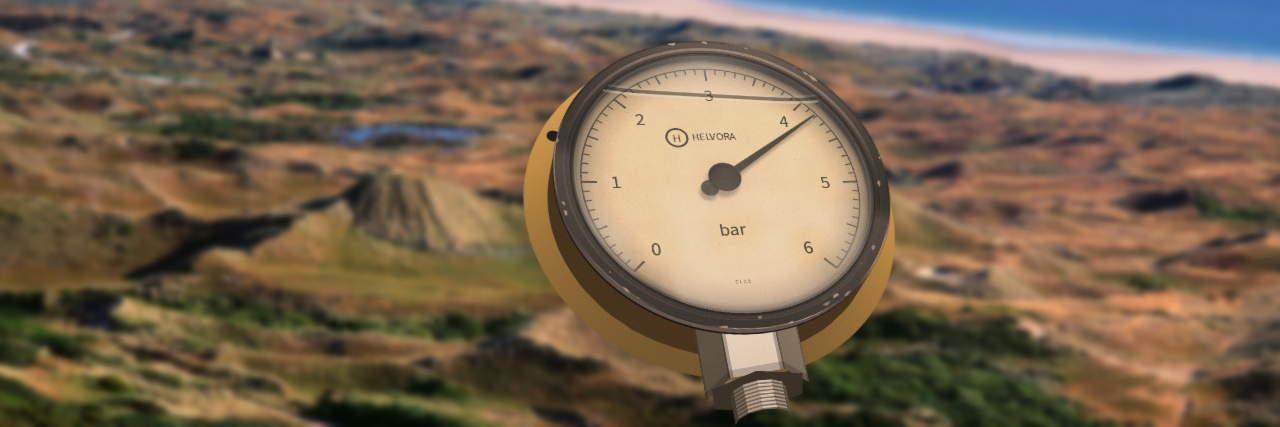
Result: 4.2 bar
